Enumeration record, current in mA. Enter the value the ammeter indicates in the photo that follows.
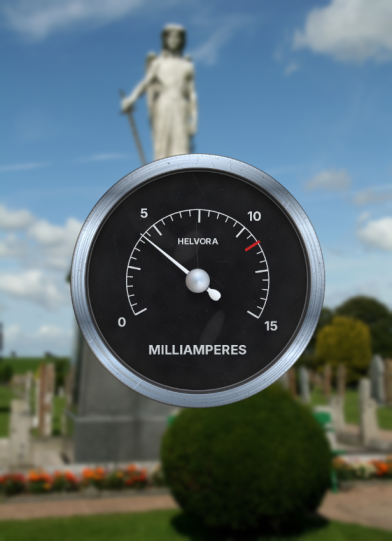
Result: 4.25 mA
